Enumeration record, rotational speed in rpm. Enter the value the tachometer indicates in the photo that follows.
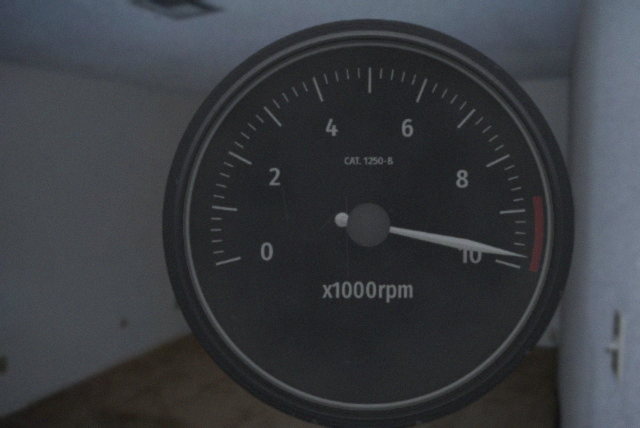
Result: 9800 rpm
